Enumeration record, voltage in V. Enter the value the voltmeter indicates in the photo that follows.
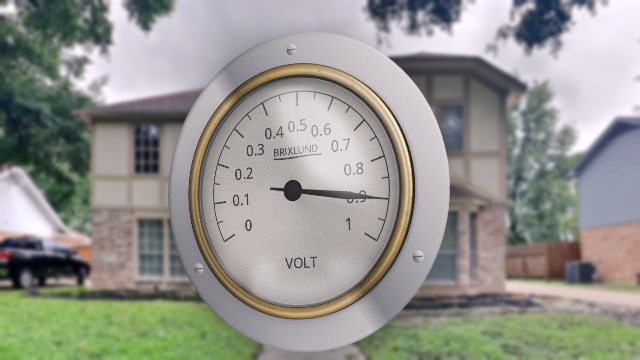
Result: 0.9 V
